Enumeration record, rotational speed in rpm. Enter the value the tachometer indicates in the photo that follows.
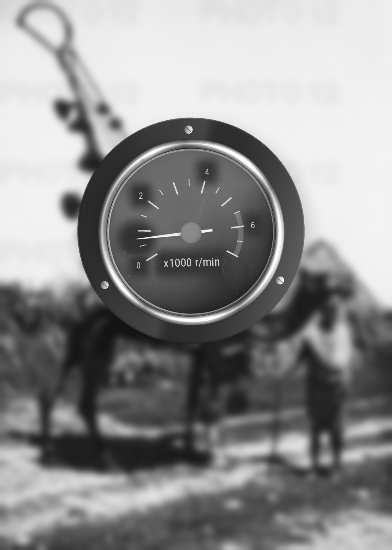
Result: 750 rpm
